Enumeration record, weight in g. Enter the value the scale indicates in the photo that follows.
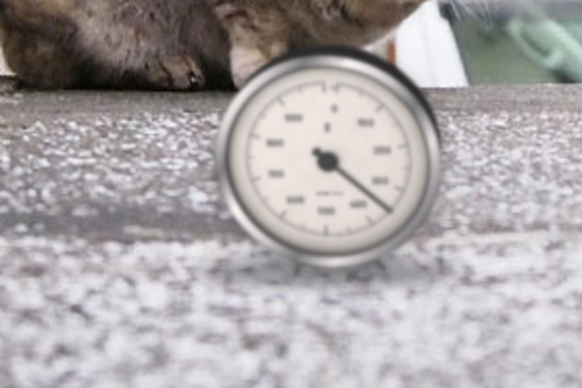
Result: 350 g
